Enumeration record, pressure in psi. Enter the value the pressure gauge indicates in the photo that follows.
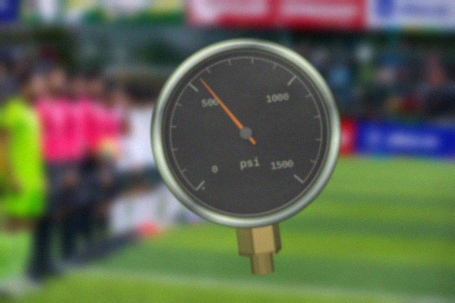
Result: 550 psi
